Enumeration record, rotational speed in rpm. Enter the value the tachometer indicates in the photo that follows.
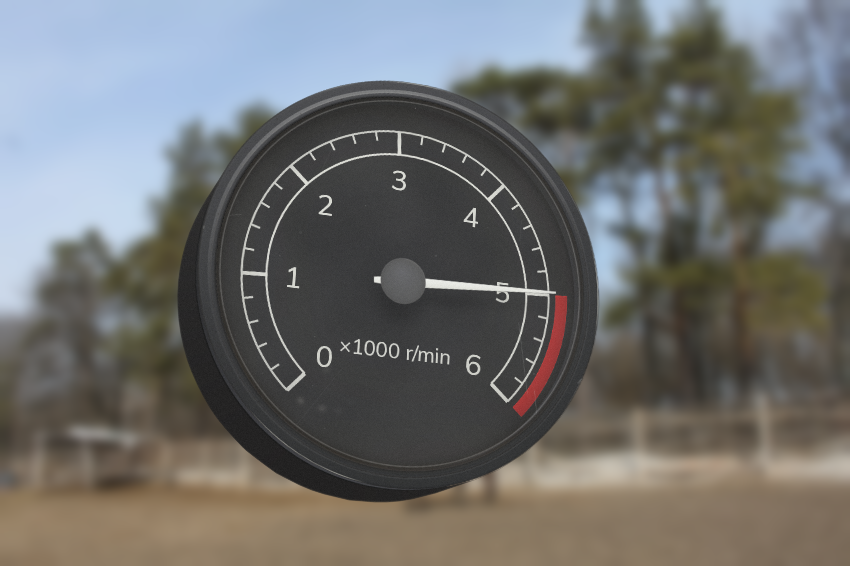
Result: 5000 rpm
